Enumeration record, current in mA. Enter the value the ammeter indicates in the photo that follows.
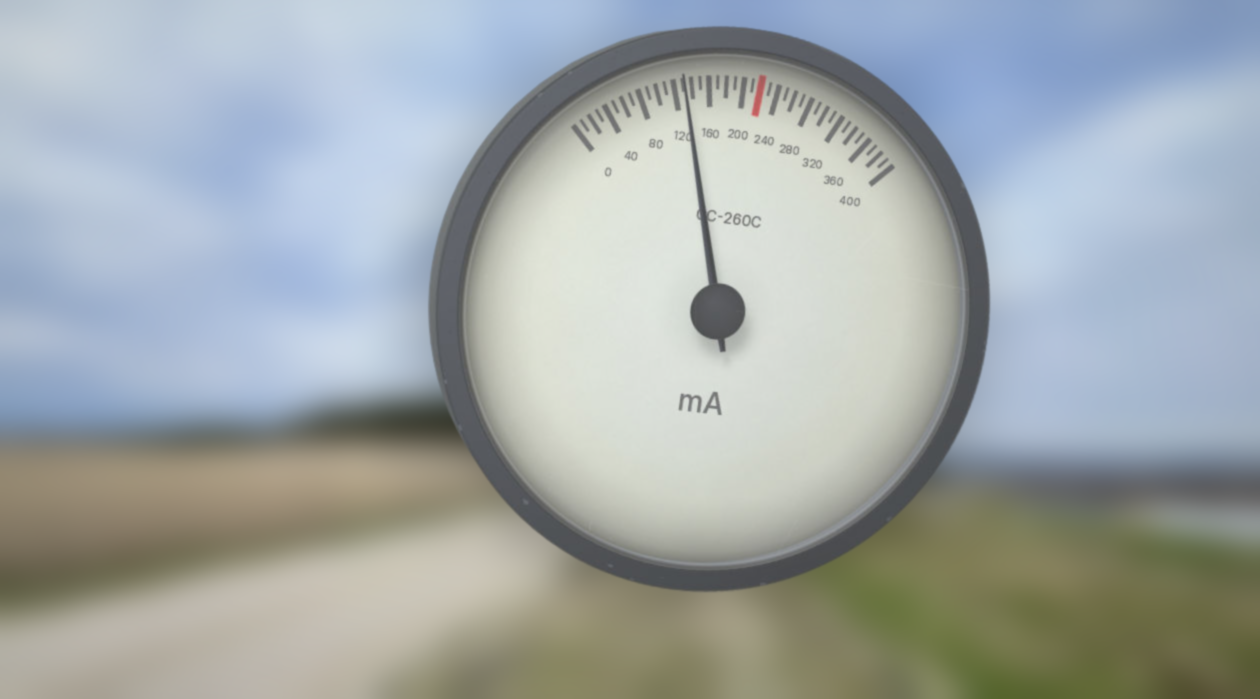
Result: 130 mA
